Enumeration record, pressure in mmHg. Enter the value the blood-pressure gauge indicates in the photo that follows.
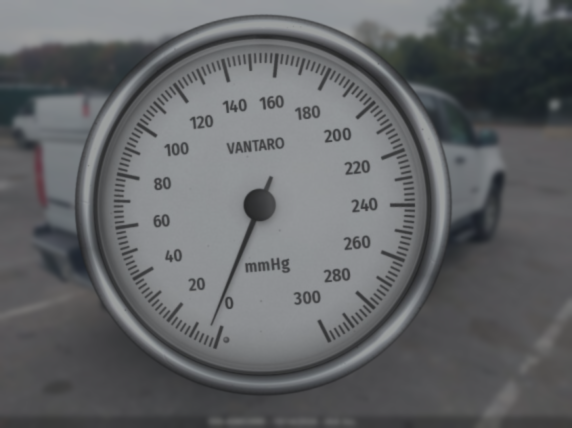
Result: 4 mmHg
